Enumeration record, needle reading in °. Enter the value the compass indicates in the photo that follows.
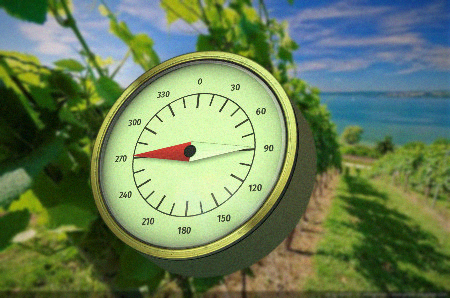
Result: 270 °
